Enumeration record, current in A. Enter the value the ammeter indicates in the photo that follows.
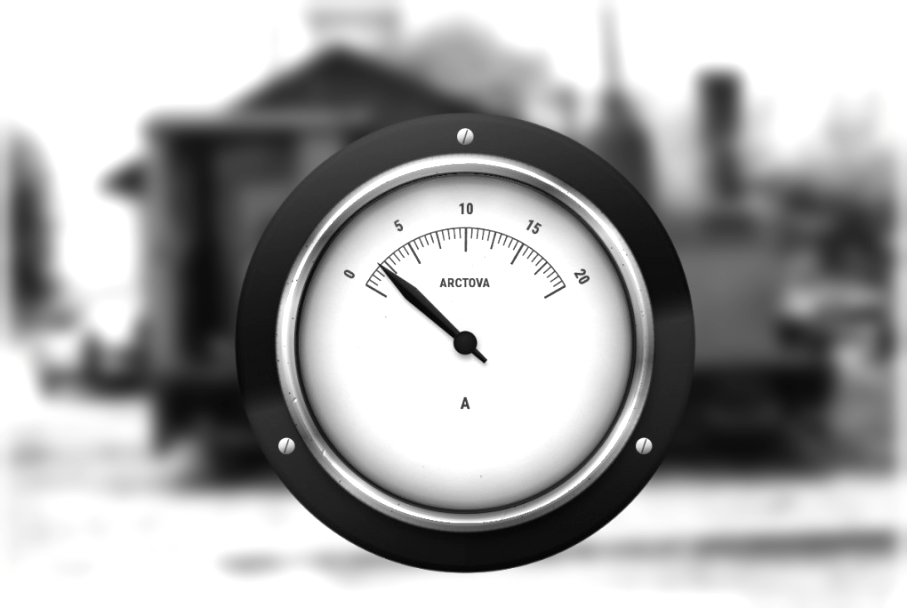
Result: 2 A
